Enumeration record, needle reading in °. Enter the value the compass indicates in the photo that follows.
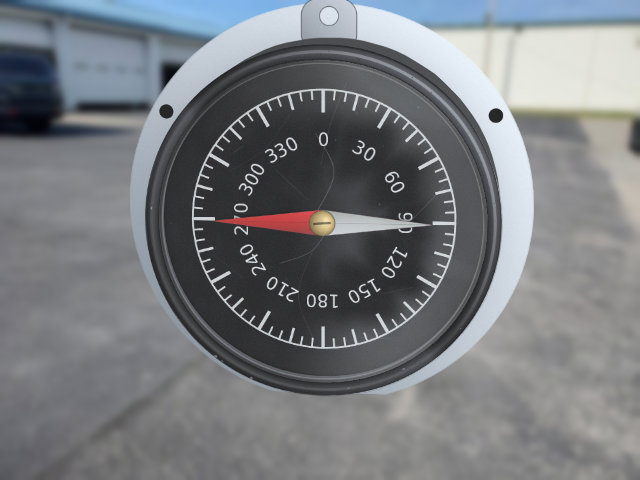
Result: 270 °
